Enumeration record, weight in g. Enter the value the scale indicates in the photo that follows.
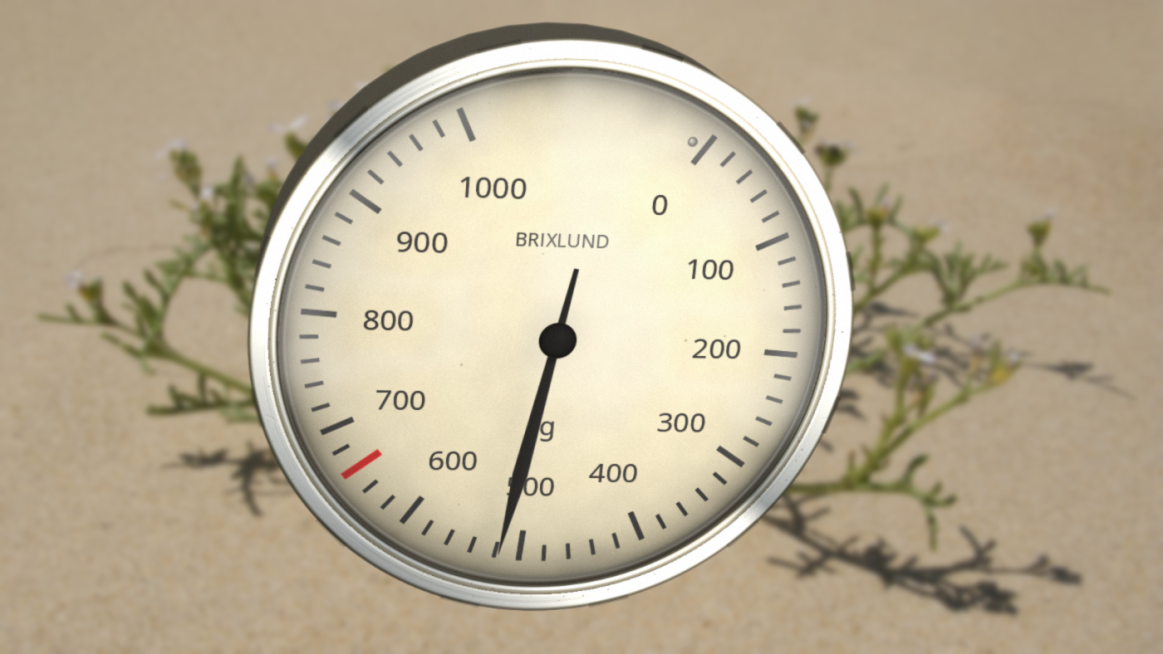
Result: 520 g
